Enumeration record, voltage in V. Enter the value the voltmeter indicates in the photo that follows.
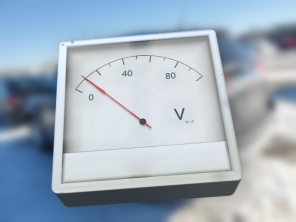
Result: 10 V
